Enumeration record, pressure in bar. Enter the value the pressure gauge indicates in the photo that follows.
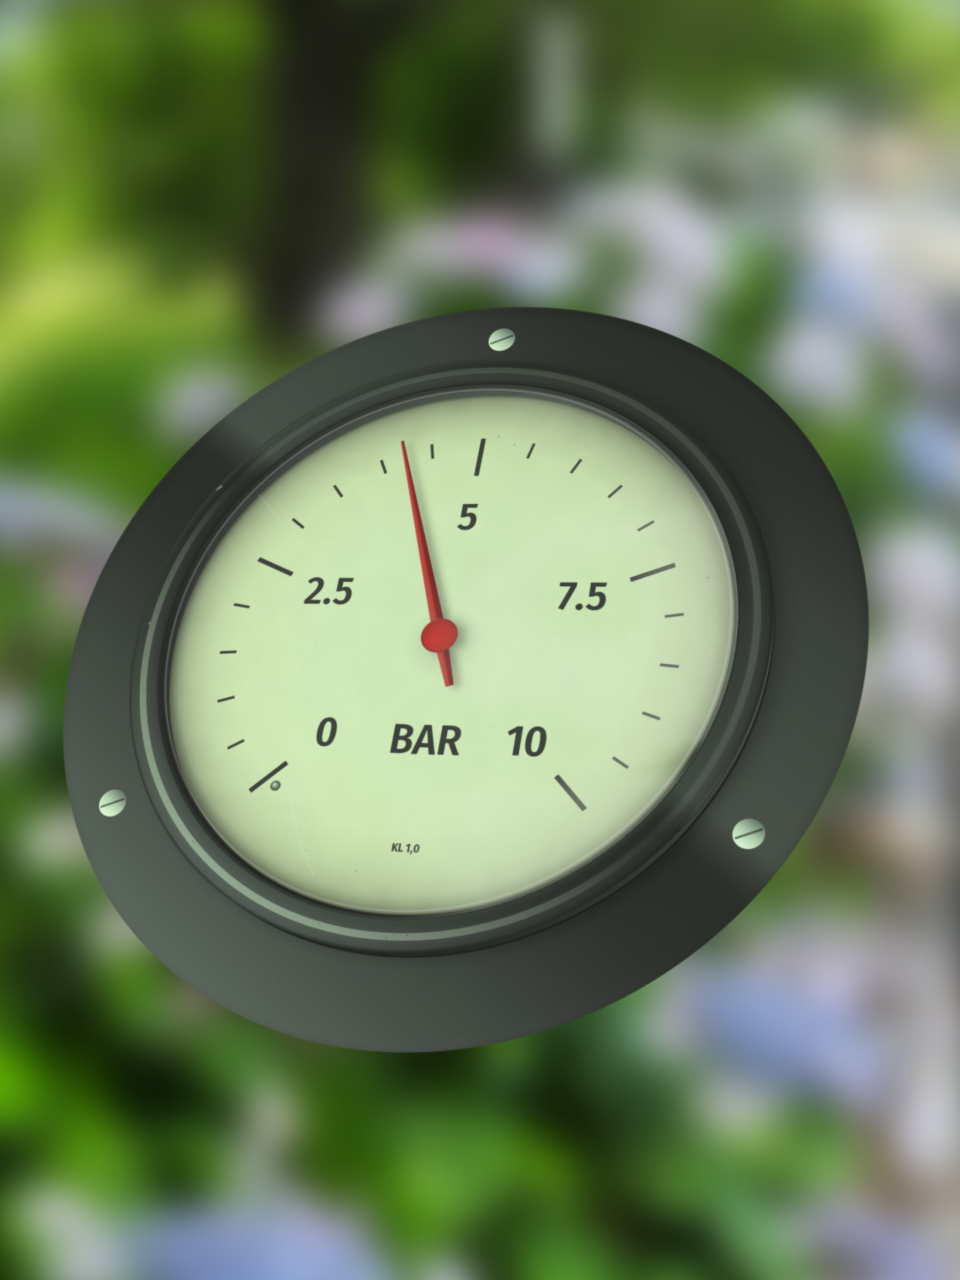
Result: 4.25 bar
